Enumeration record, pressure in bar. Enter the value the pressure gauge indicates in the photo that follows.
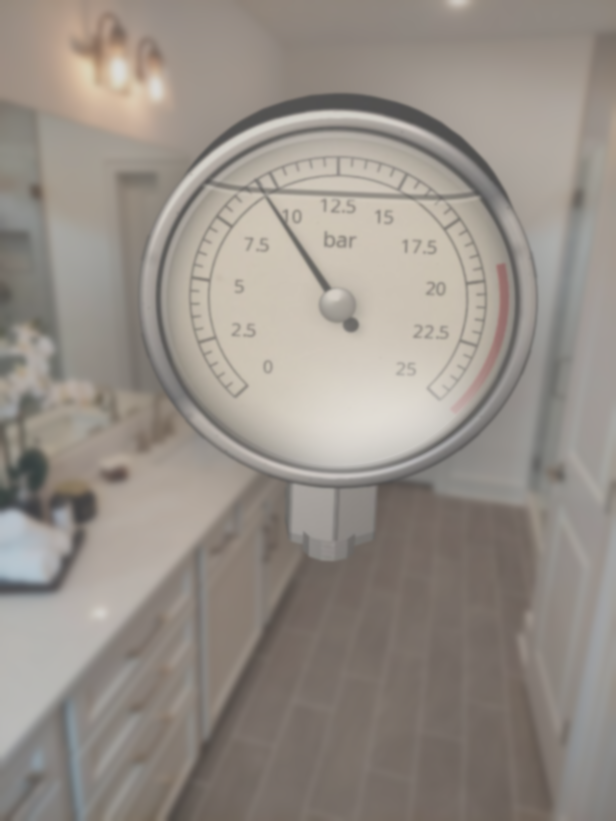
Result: 9.5 bar
